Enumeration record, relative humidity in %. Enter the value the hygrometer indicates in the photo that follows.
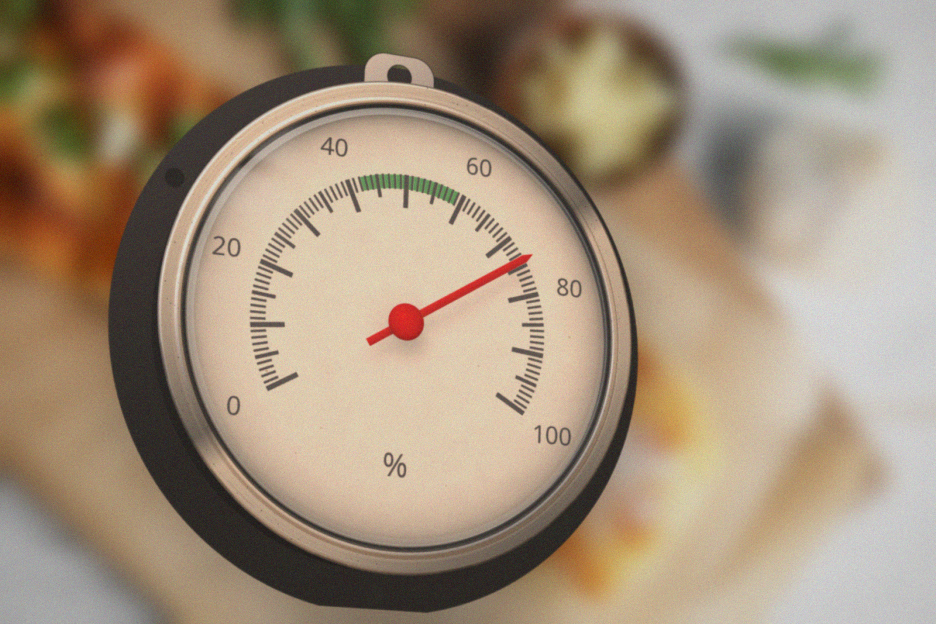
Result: 74 %
